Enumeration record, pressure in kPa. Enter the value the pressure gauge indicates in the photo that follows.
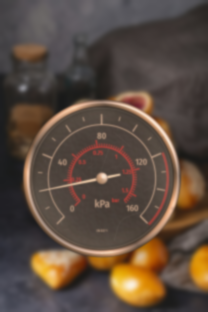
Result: 20 kPa
